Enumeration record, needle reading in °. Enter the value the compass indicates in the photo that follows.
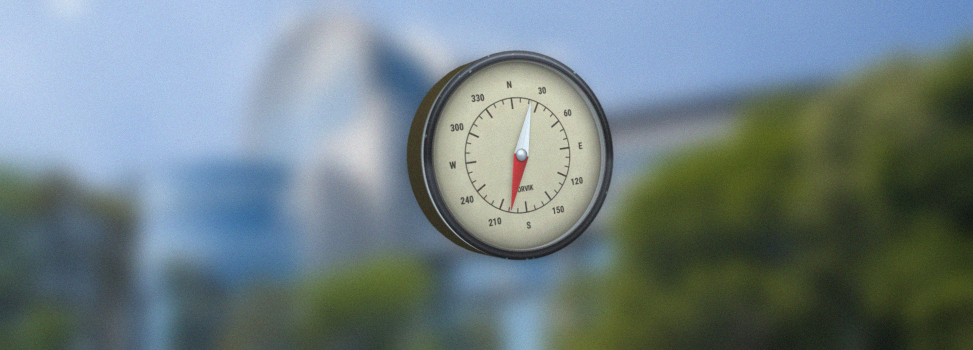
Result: 200 °
